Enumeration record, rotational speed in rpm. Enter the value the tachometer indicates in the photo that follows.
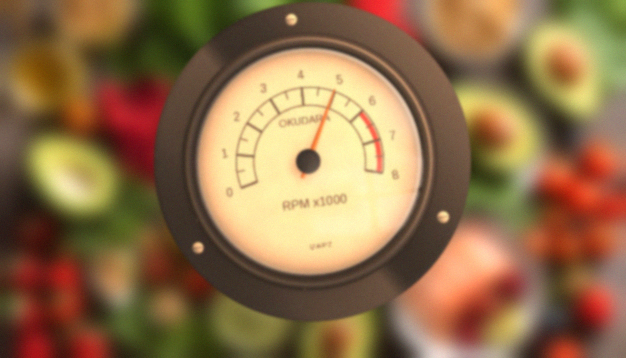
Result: 5000 rpm
